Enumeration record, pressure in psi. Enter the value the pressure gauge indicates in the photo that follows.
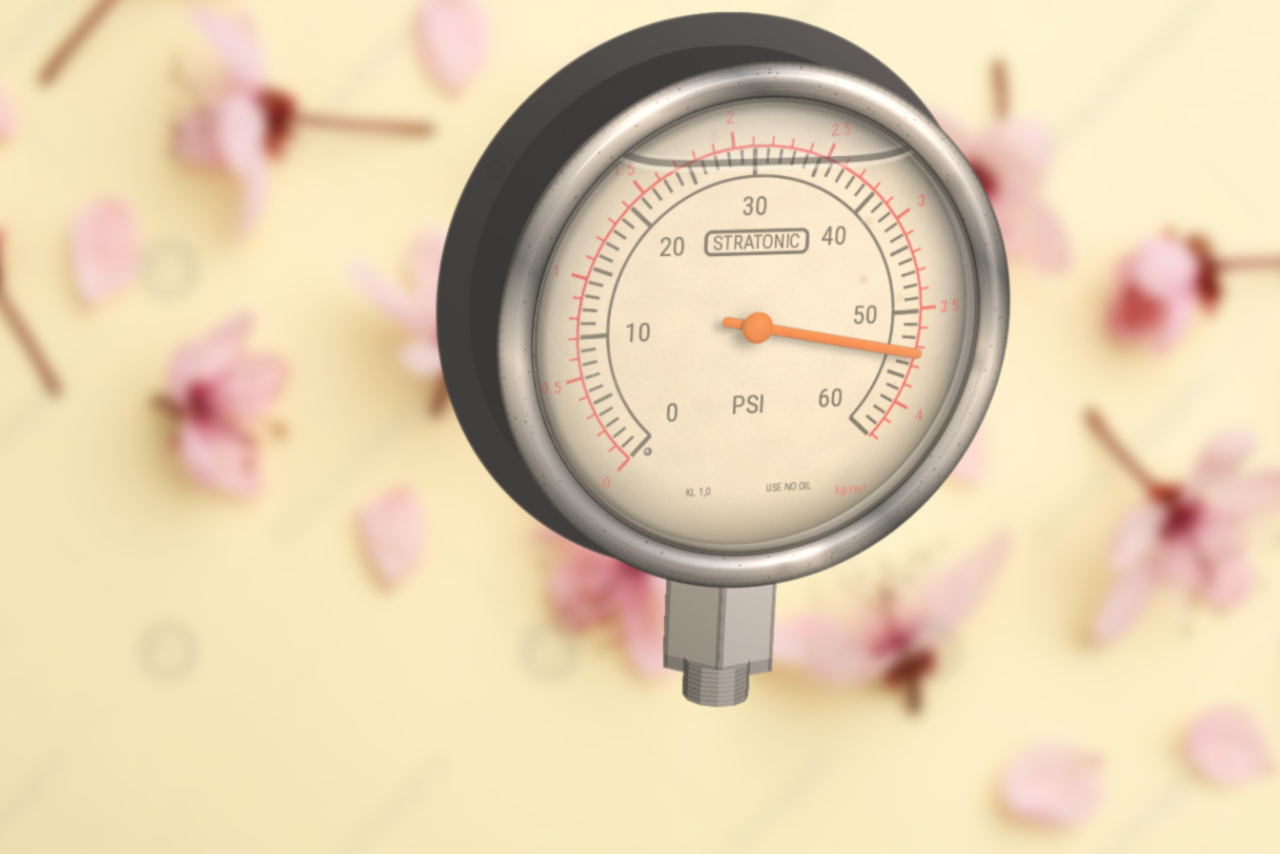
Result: 53 psi
